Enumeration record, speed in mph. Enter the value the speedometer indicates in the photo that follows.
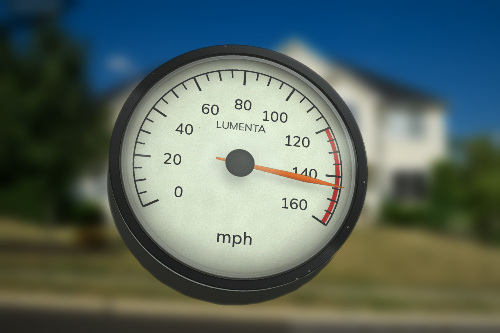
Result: 145 mph
